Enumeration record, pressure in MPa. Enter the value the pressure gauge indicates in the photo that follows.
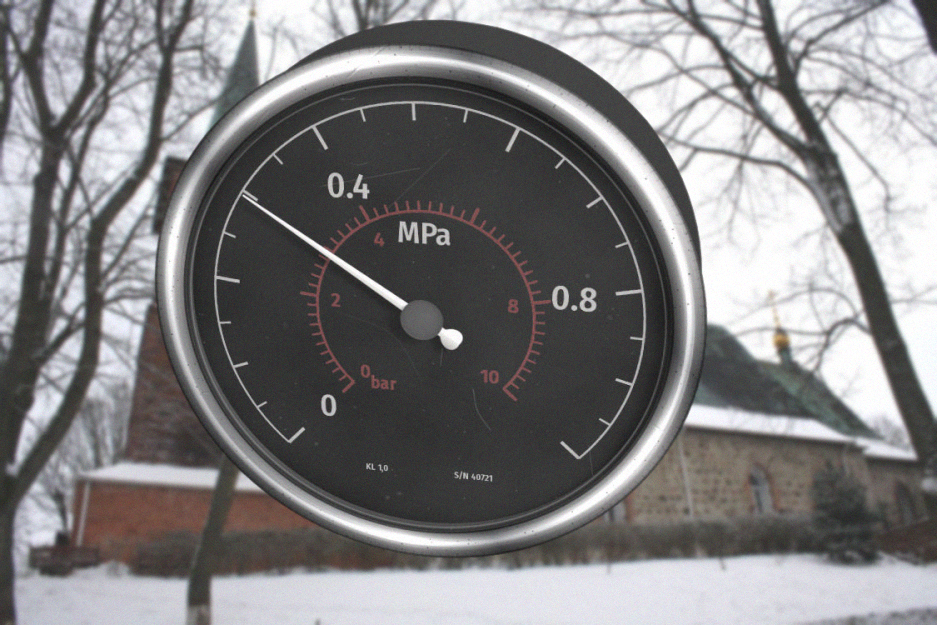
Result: 0.3 MPa
